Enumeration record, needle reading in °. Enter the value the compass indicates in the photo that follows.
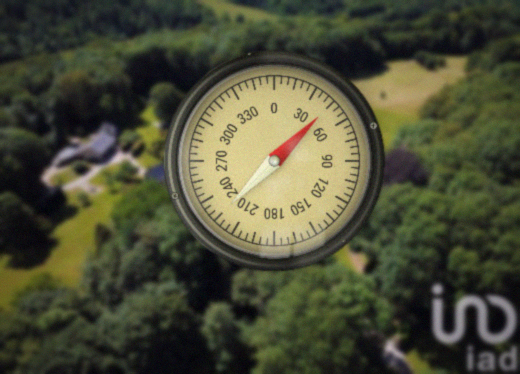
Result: 45 °
